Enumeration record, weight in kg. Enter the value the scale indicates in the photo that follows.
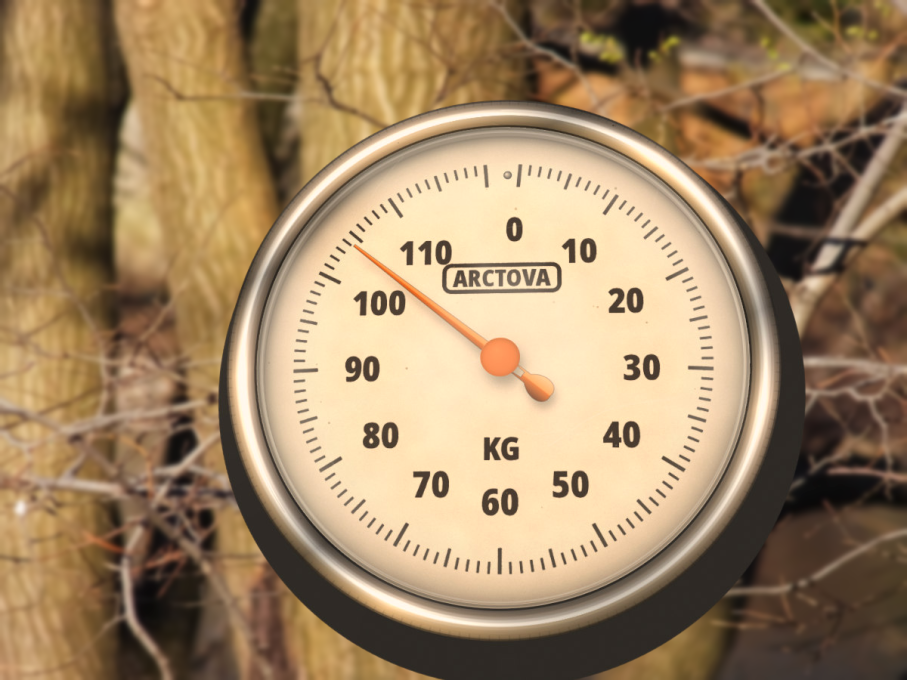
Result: 104 kg
